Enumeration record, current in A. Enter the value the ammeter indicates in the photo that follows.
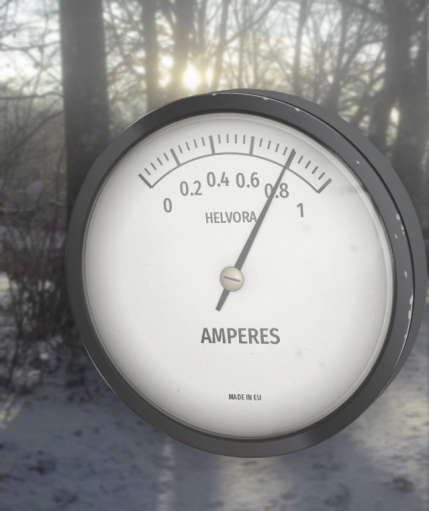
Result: 0.8 A
